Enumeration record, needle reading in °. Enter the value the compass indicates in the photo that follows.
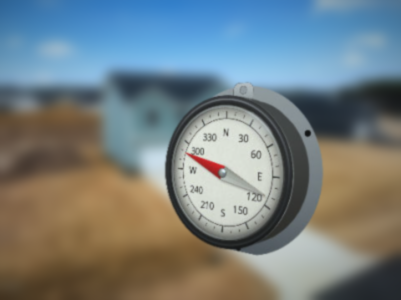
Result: 290 °
